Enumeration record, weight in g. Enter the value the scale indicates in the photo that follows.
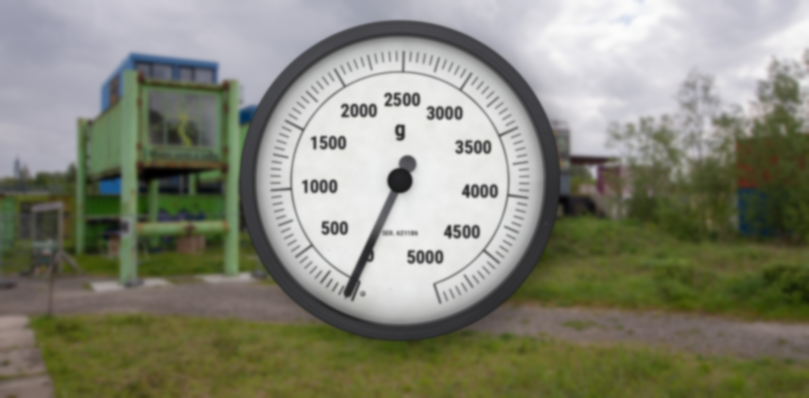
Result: 50 g
